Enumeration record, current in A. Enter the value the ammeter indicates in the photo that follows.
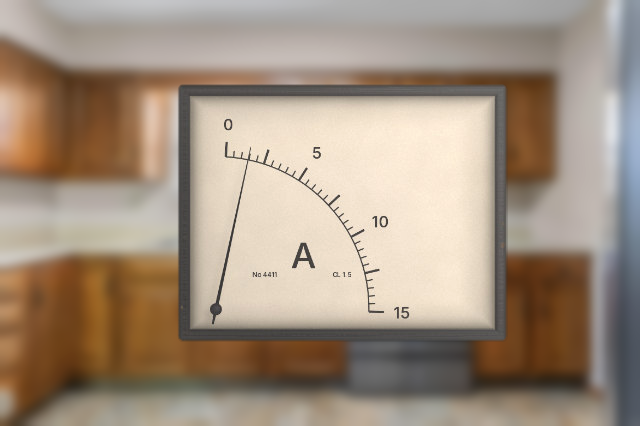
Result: 1.5 A
